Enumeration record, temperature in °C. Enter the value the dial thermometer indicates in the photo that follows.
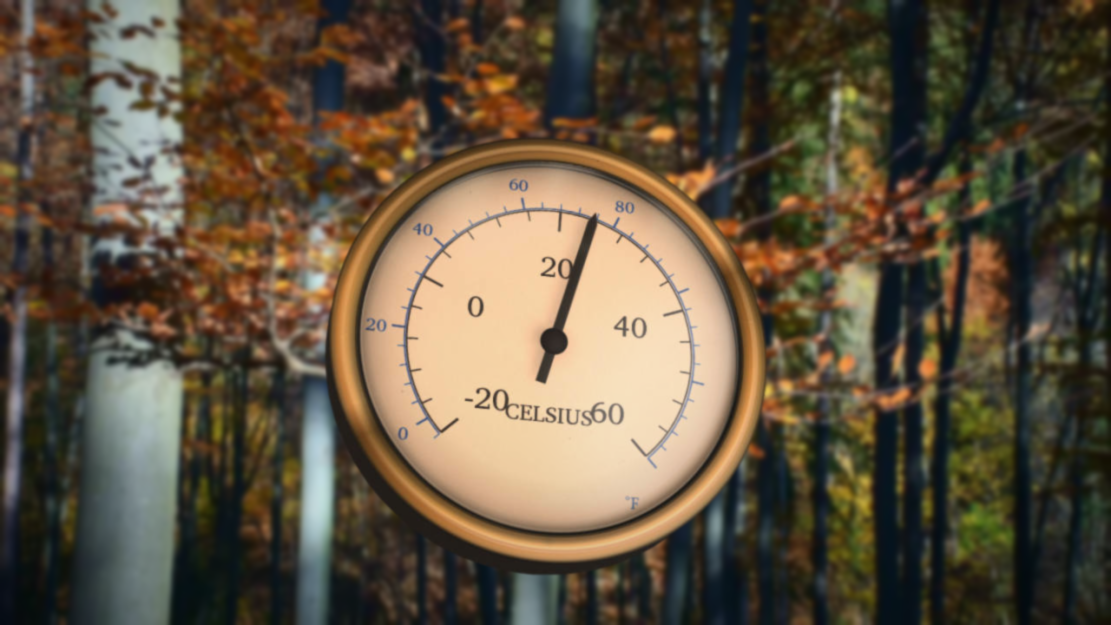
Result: 24 °C
